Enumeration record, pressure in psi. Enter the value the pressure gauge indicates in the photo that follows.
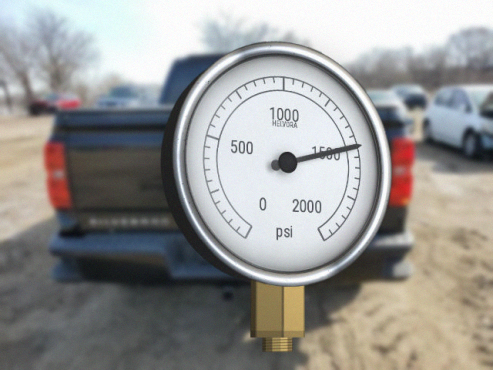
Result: 1500 psi
